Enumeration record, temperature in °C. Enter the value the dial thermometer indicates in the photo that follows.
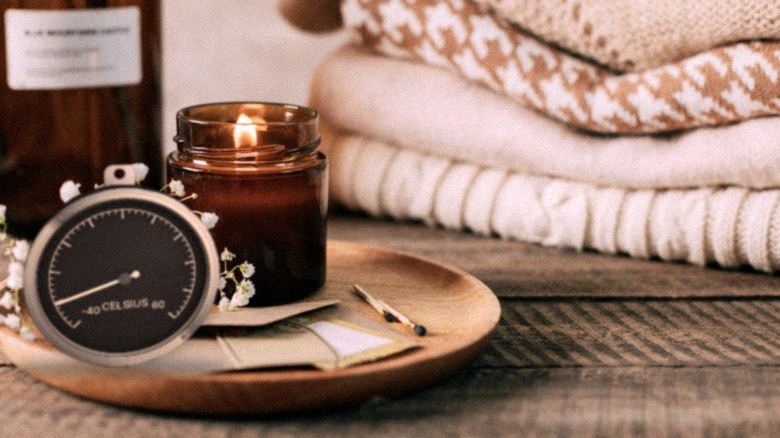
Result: -30 °C
